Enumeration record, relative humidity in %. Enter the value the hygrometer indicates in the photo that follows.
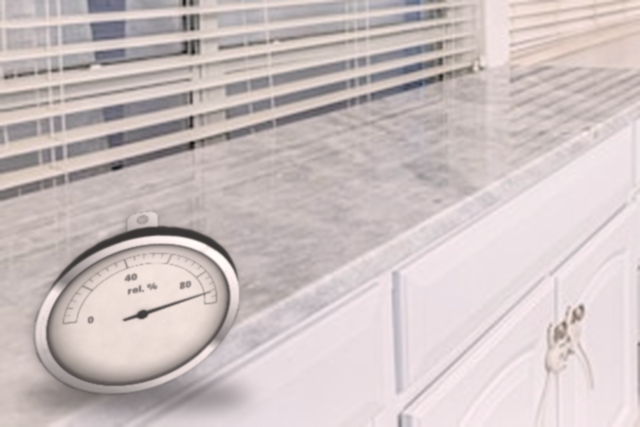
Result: 92 %
